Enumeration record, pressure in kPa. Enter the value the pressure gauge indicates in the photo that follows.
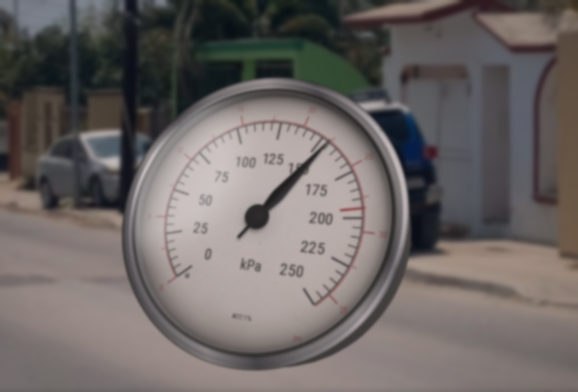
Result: 155 kPa
